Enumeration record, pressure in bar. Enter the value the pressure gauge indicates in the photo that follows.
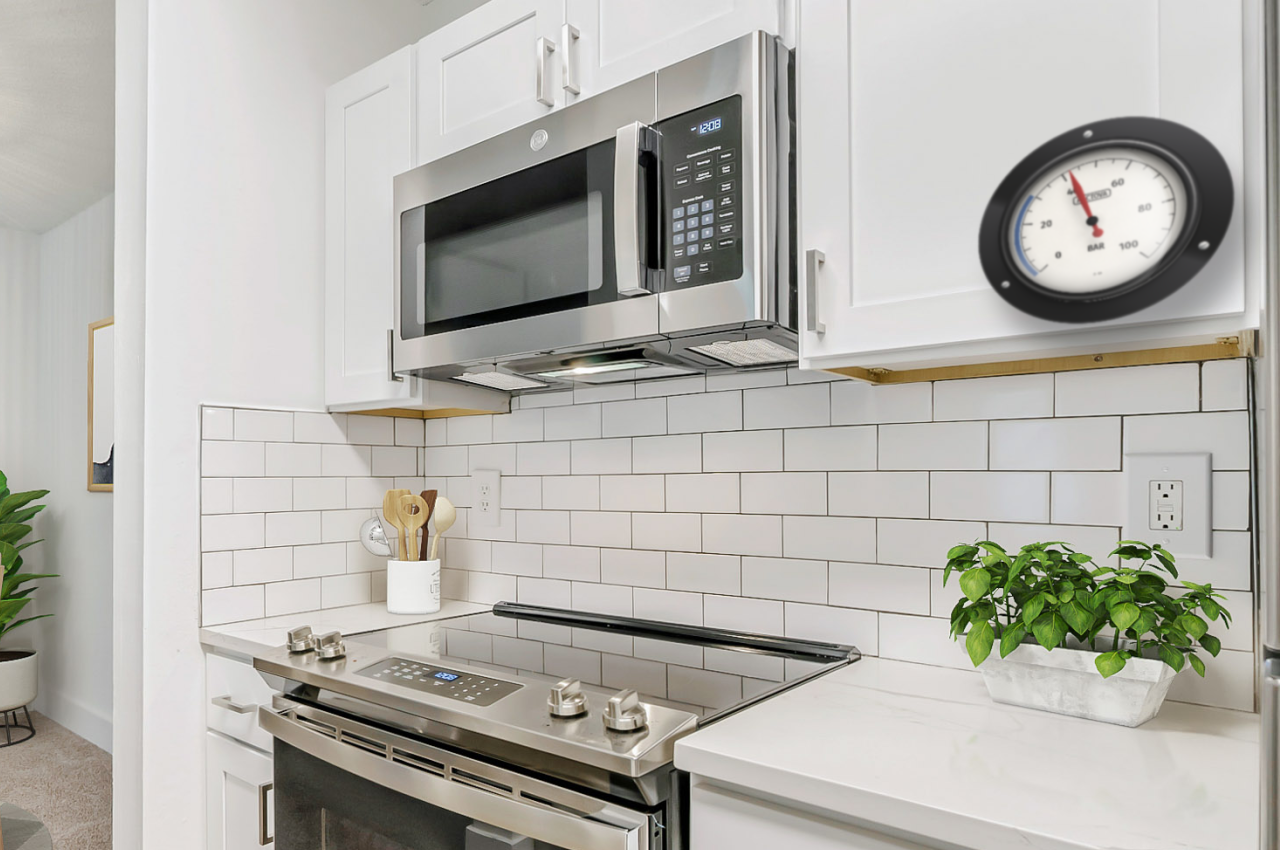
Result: 42.5 bar
